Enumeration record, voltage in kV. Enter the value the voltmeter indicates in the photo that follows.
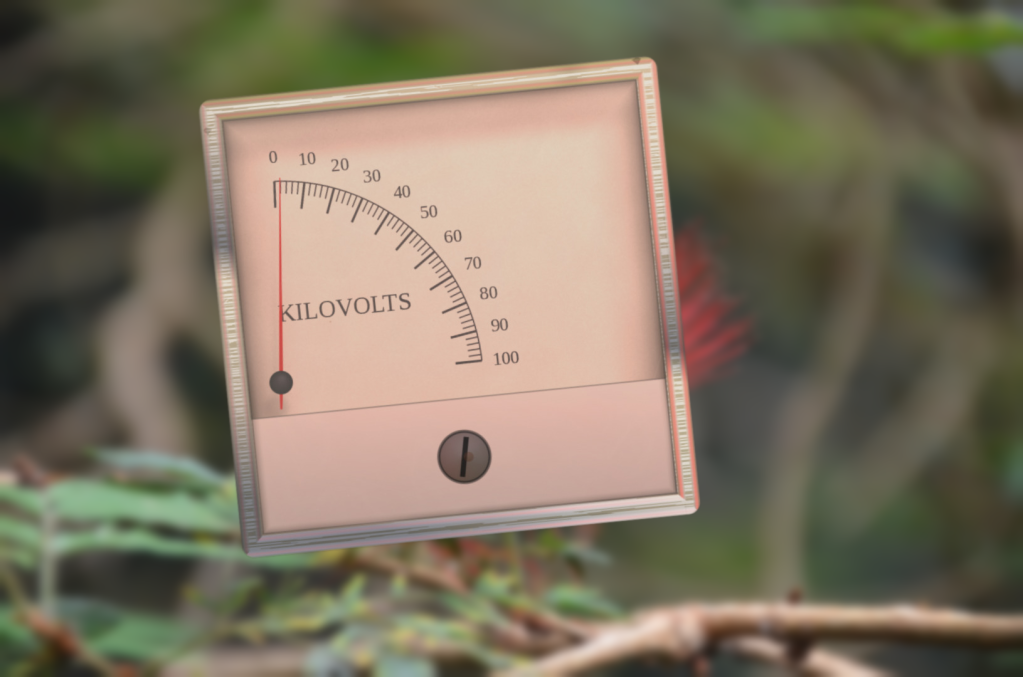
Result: 2 kV
